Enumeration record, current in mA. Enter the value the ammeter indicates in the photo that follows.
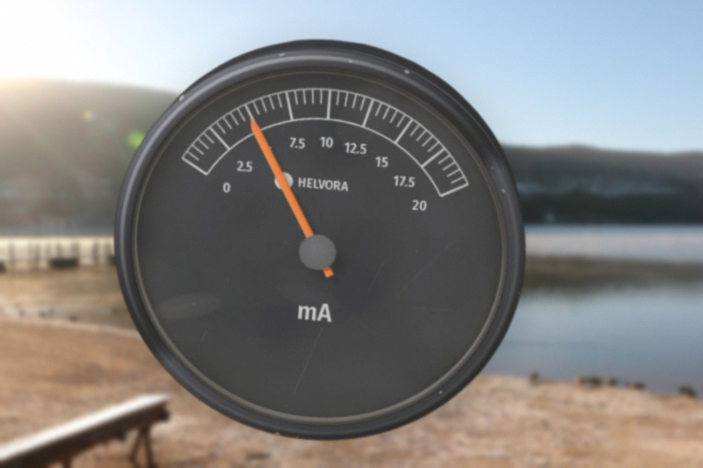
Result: 5 mA
